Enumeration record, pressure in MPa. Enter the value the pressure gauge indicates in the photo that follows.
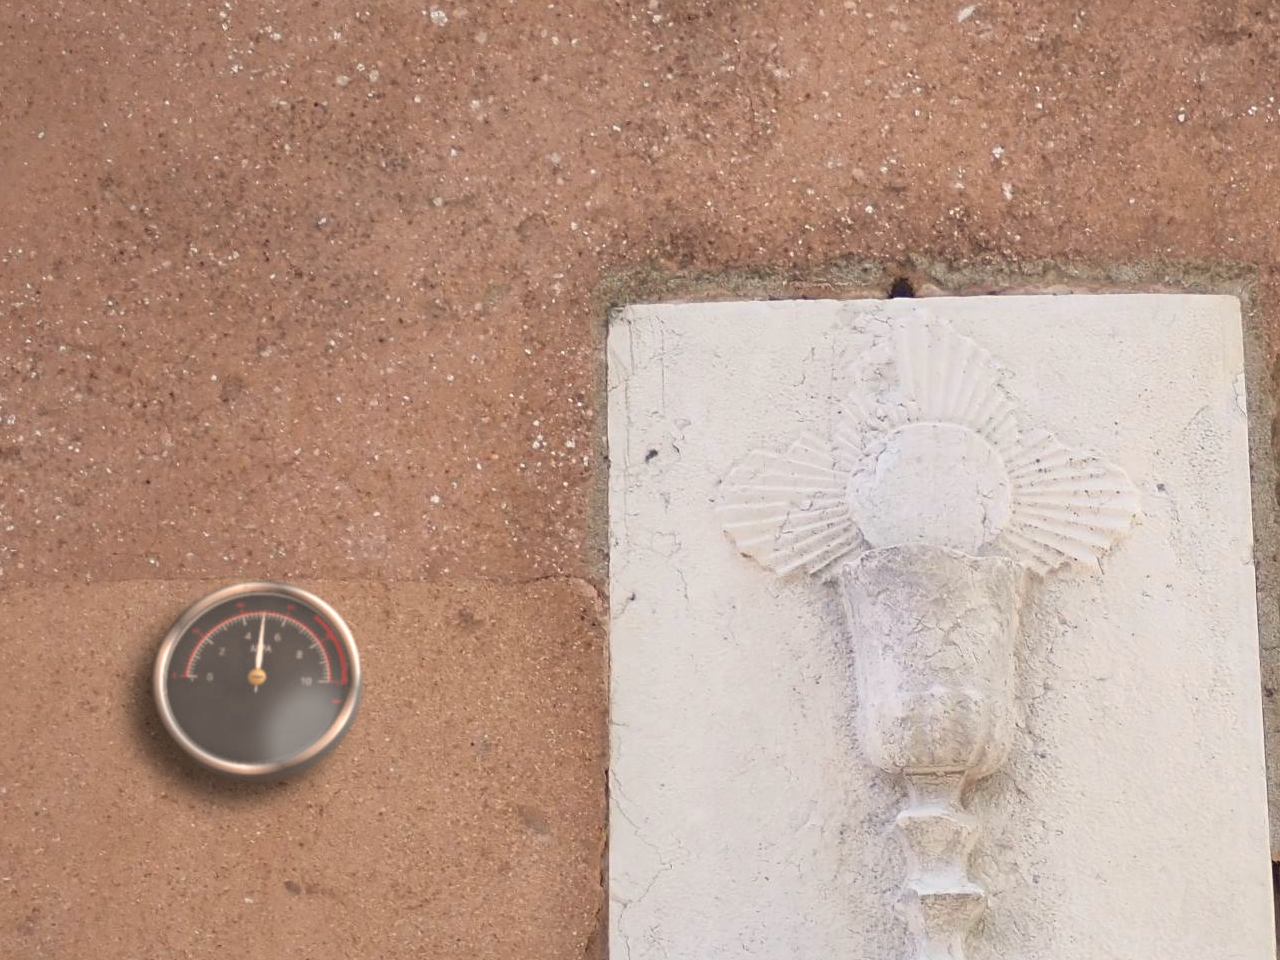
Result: 5 MPa
